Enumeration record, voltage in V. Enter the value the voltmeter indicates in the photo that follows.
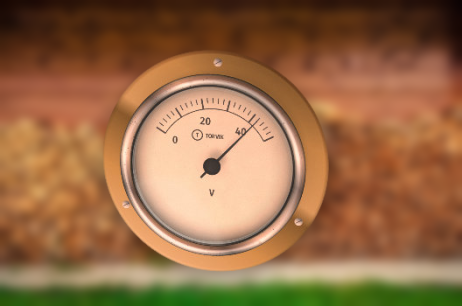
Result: 42 V
